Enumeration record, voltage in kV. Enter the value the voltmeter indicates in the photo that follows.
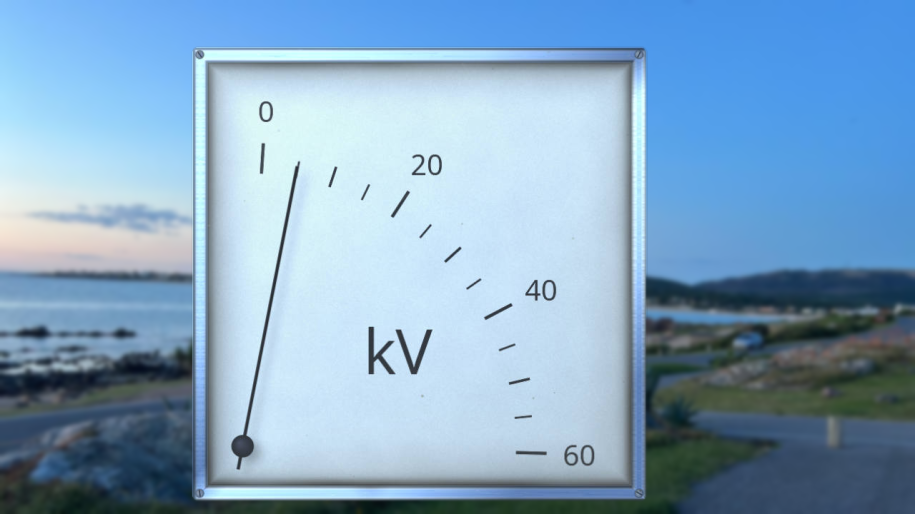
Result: 5 kV
